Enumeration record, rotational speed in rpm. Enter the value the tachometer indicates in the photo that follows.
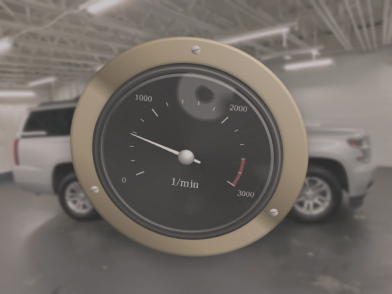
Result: 600 rpm
